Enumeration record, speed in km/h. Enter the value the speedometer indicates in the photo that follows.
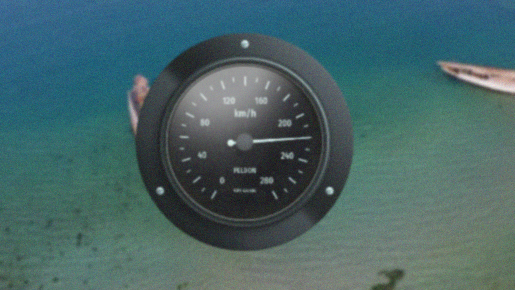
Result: 220 km/h
